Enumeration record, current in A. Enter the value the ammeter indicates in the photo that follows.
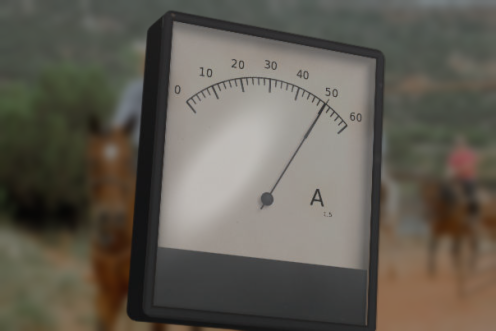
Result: 50 A
